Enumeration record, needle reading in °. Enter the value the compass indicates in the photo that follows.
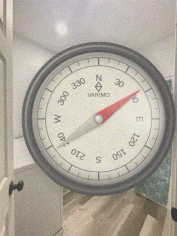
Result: 55 °
